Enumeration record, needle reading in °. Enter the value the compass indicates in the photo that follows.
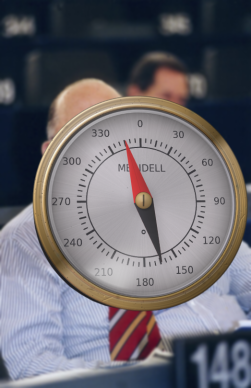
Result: 345 °
